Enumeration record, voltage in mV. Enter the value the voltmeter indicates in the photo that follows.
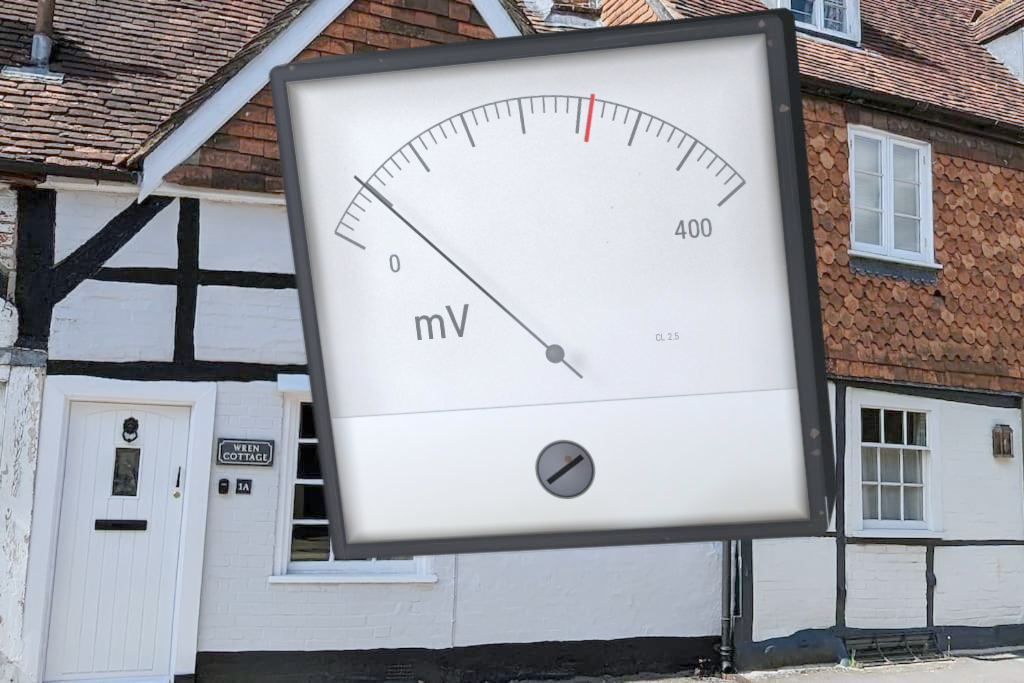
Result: 50 mV
